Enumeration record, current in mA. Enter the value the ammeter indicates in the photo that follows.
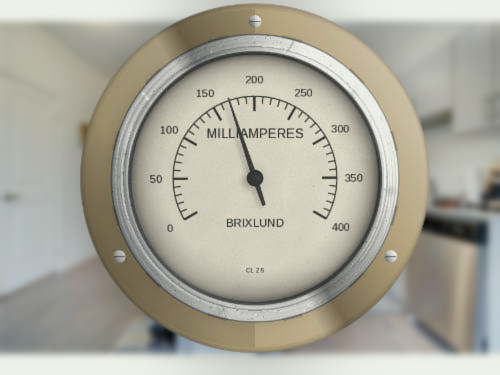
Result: 170 mA
